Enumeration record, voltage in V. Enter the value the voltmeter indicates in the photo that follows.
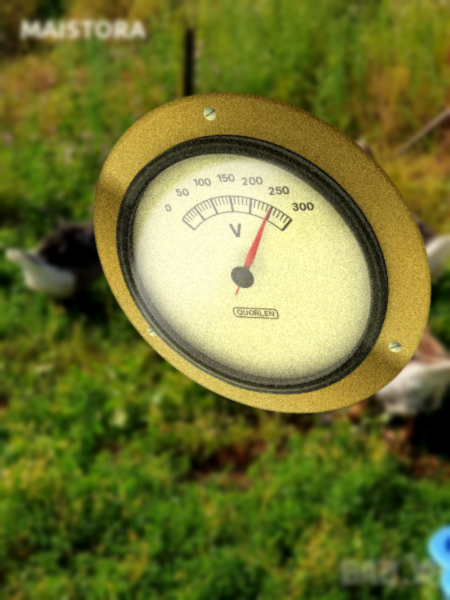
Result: 250 V
